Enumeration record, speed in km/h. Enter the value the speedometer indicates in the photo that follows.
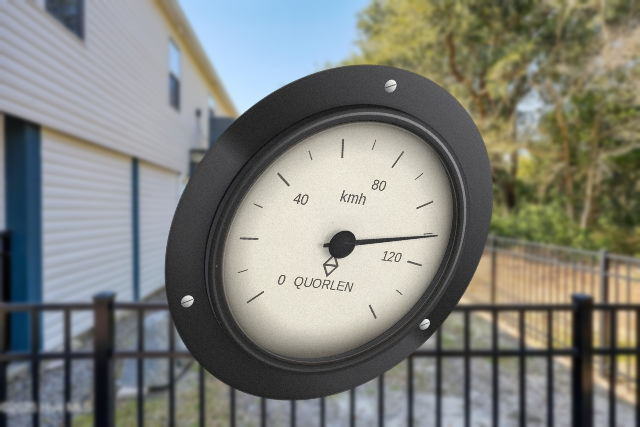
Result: 110 km/h
